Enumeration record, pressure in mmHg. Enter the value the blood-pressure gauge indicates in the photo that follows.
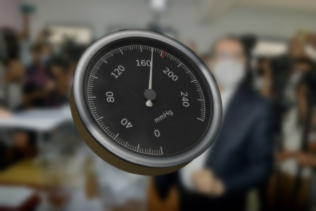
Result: 170 mmHg
